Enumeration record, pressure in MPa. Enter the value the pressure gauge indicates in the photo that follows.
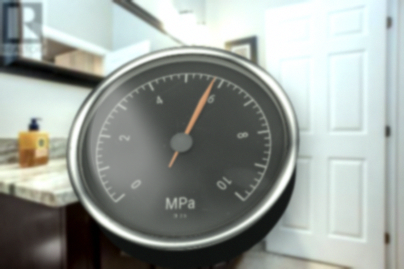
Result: 5.8 MPa
